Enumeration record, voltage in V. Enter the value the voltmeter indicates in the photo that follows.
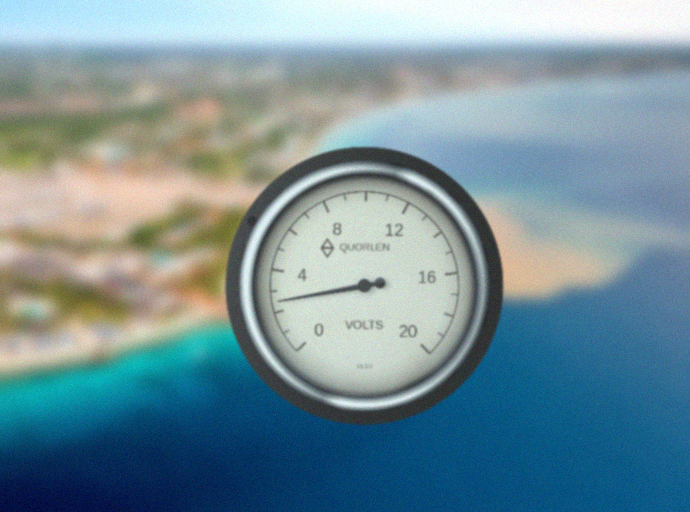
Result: 2.5 V
